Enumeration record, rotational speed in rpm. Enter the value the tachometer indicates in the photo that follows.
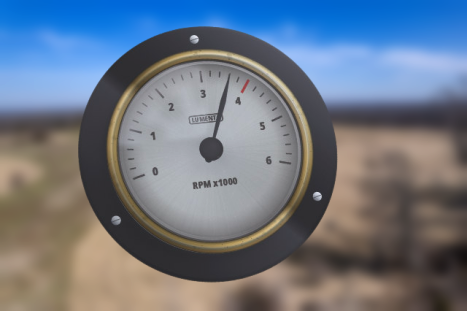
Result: 3600 rpm
